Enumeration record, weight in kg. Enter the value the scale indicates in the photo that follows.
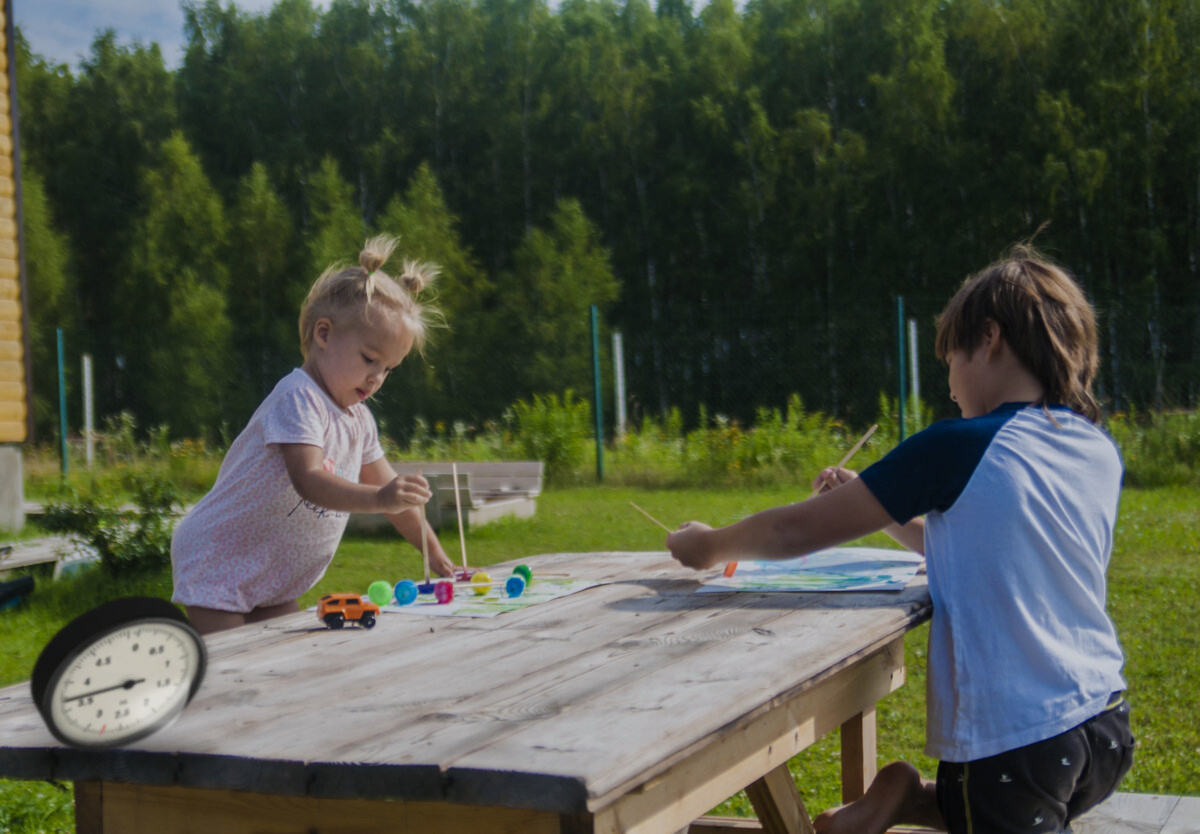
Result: 3.75 kg
